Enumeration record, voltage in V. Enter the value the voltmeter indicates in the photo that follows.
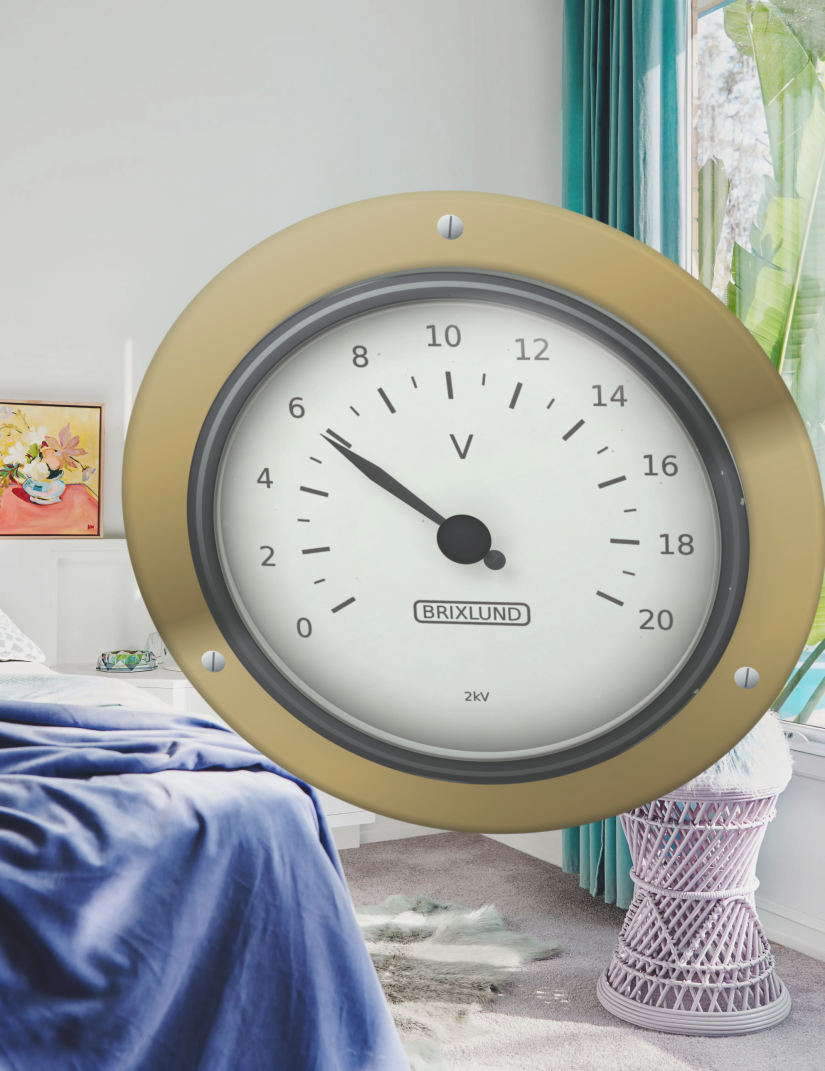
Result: 6 V
